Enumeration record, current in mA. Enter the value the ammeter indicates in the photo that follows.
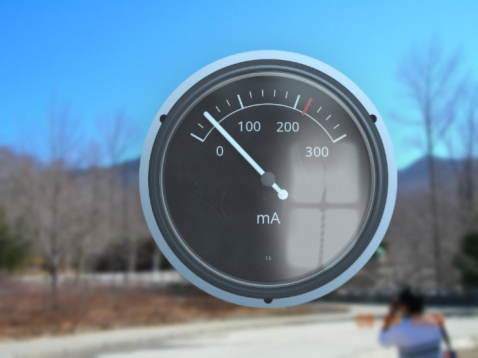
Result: 40 mA
